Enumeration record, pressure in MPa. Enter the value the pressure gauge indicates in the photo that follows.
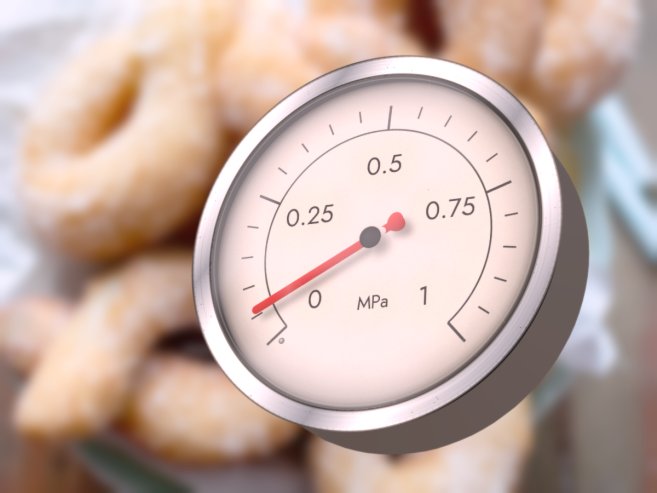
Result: 0.05 MPa
